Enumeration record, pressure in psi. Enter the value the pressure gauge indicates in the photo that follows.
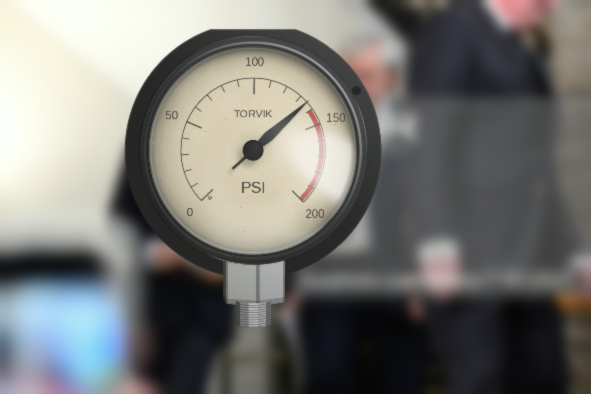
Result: 135 psi
